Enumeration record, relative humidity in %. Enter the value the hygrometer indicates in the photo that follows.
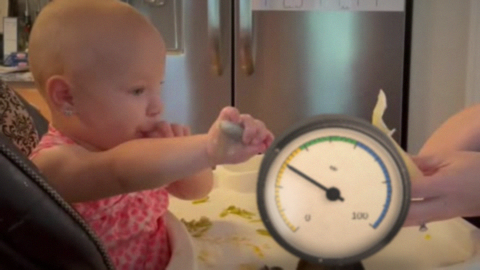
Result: 30 %
